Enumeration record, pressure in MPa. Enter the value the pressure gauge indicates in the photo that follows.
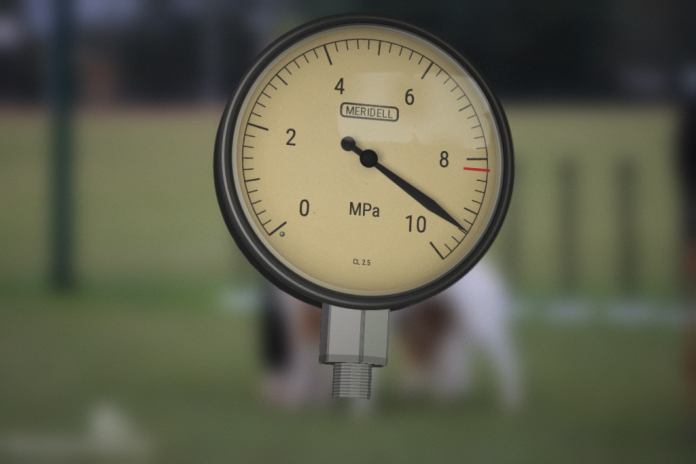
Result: 9.4 MPa
